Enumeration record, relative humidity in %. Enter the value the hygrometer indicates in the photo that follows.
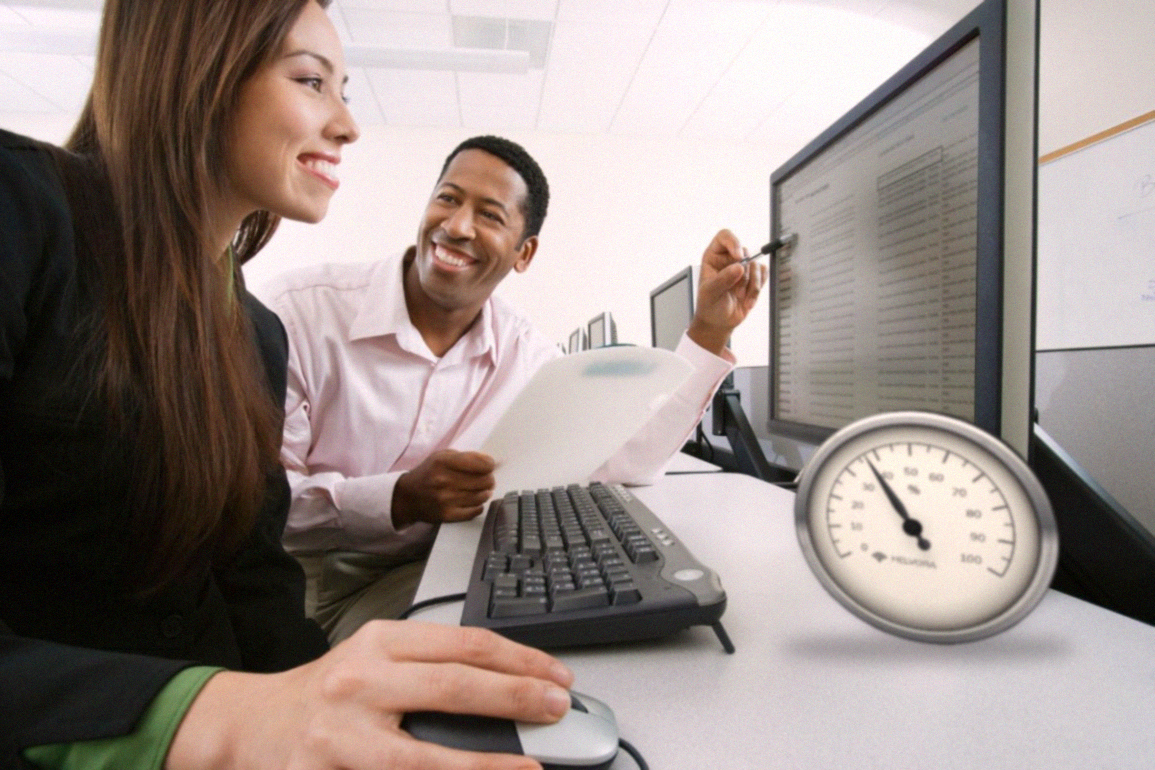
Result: 37.5 %
